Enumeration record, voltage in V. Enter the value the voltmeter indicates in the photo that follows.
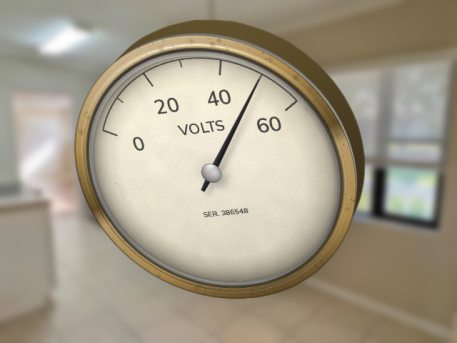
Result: 50 V
